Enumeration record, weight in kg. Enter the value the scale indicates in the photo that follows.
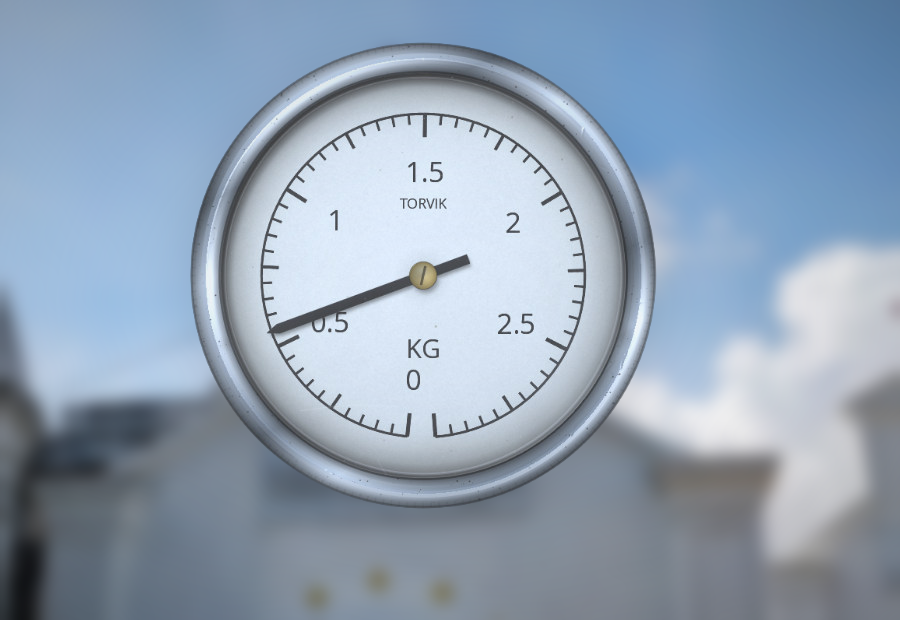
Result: 0.55 kg
